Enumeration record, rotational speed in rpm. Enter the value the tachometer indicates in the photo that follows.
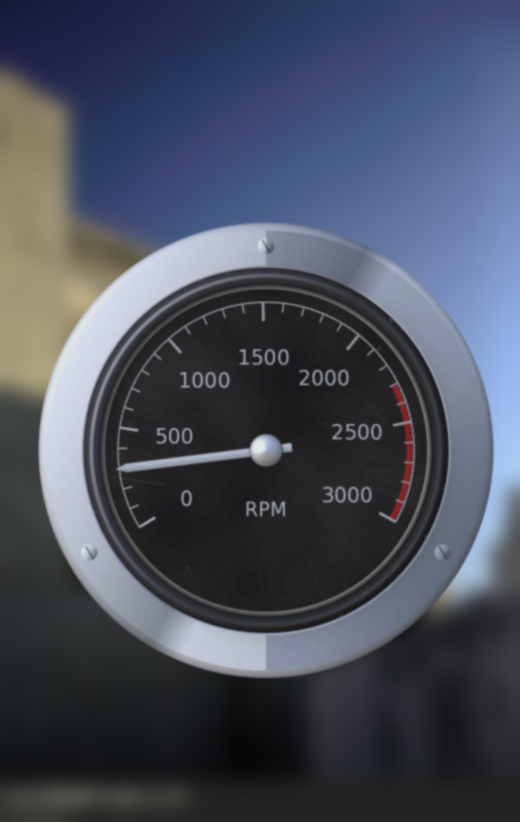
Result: 300 rpm
